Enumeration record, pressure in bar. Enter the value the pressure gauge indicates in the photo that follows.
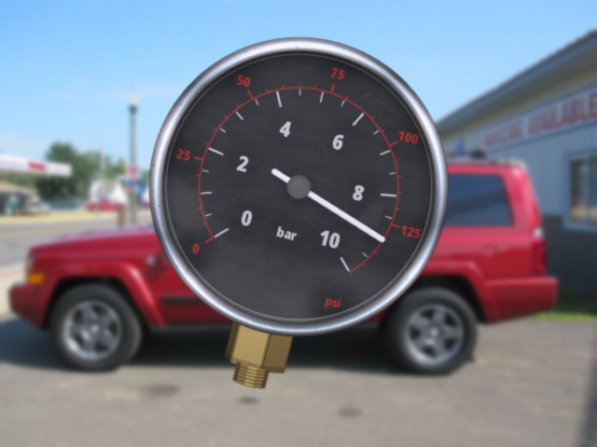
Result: 9 bar
